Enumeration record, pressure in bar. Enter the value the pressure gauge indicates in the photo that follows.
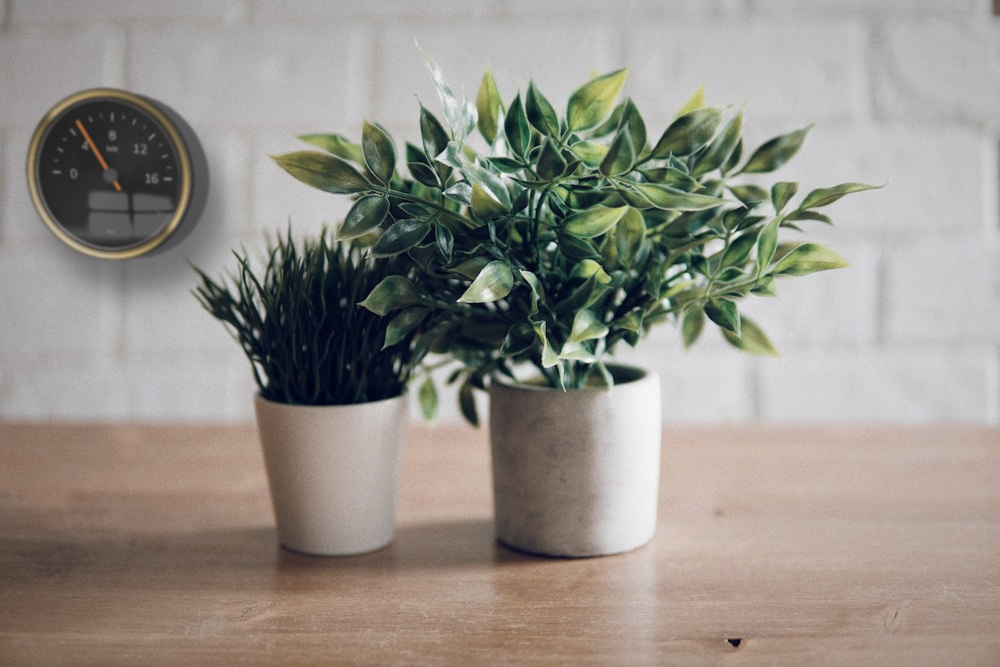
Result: 5 bar
